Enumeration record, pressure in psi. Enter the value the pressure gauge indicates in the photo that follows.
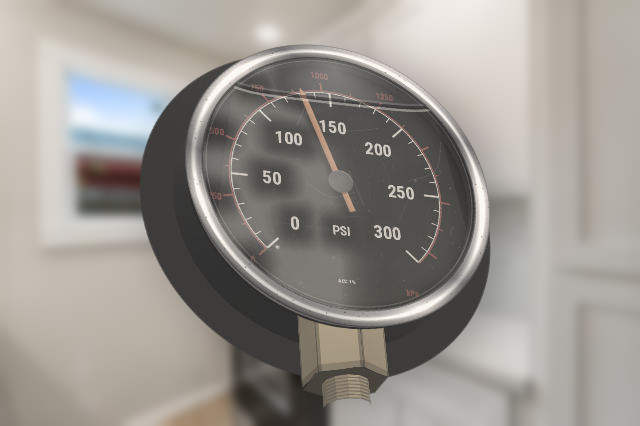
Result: 130 psi
